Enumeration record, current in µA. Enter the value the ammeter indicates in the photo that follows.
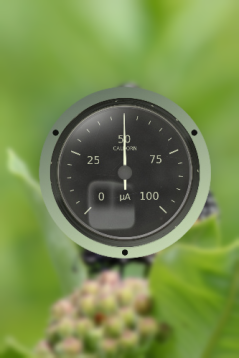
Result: 50 µA
